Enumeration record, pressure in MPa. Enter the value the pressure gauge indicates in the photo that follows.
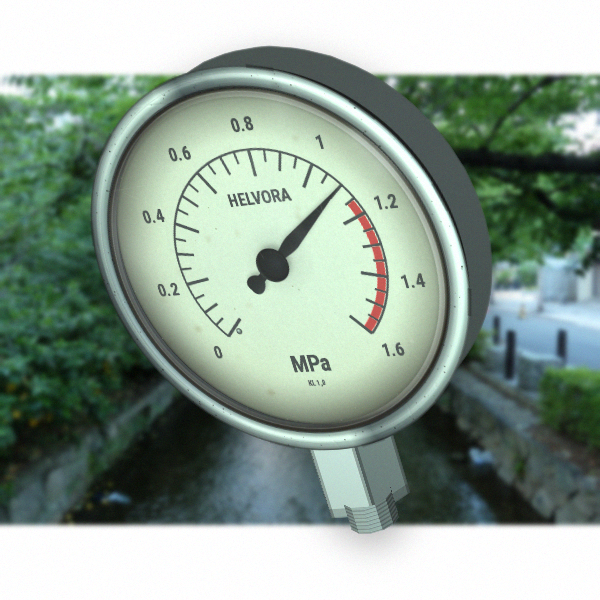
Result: 1.1 MPa
